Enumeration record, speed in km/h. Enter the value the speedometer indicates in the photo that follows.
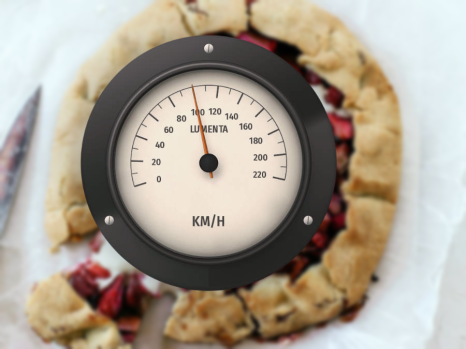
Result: 100 km/h
